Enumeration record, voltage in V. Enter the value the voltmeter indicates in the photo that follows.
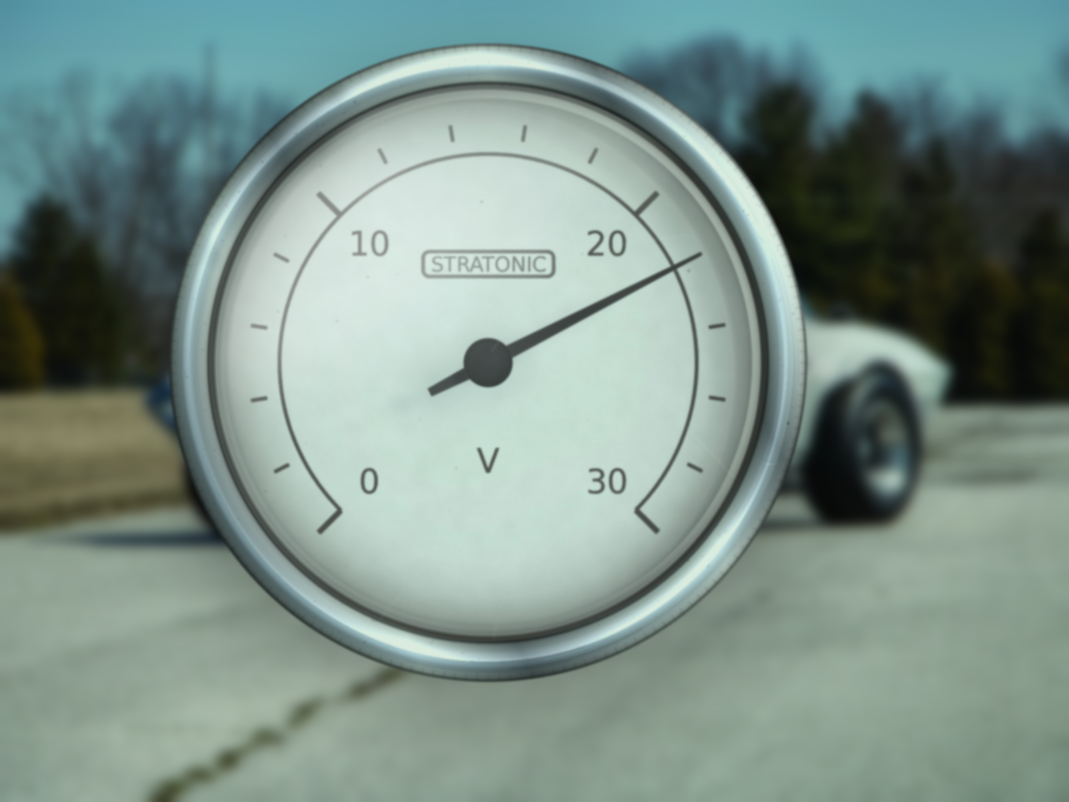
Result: 22 V
